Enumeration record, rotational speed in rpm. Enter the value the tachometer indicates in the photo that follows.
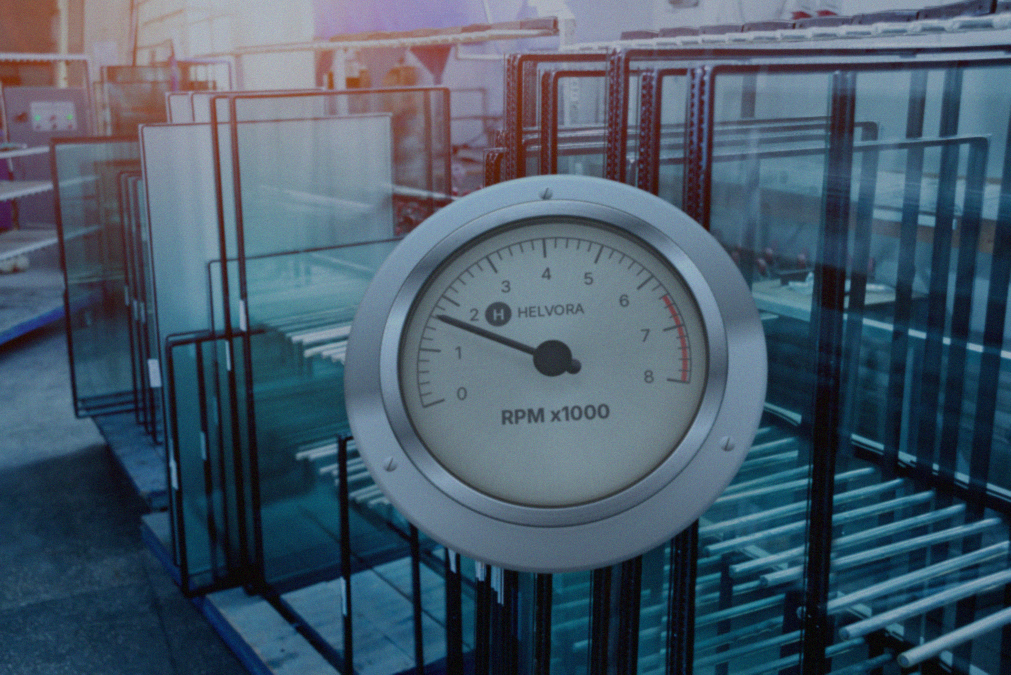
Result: 1600 rpm
